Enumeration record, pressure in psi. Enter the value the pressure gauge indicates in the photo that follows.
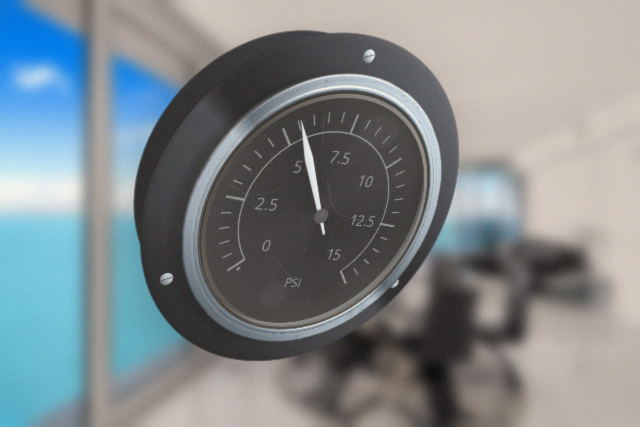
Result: 5.5 psi
